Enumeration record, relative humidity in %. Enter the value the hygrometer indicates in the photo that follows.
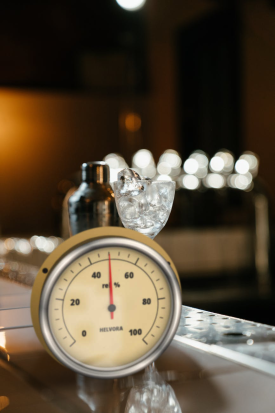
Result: 48 %
